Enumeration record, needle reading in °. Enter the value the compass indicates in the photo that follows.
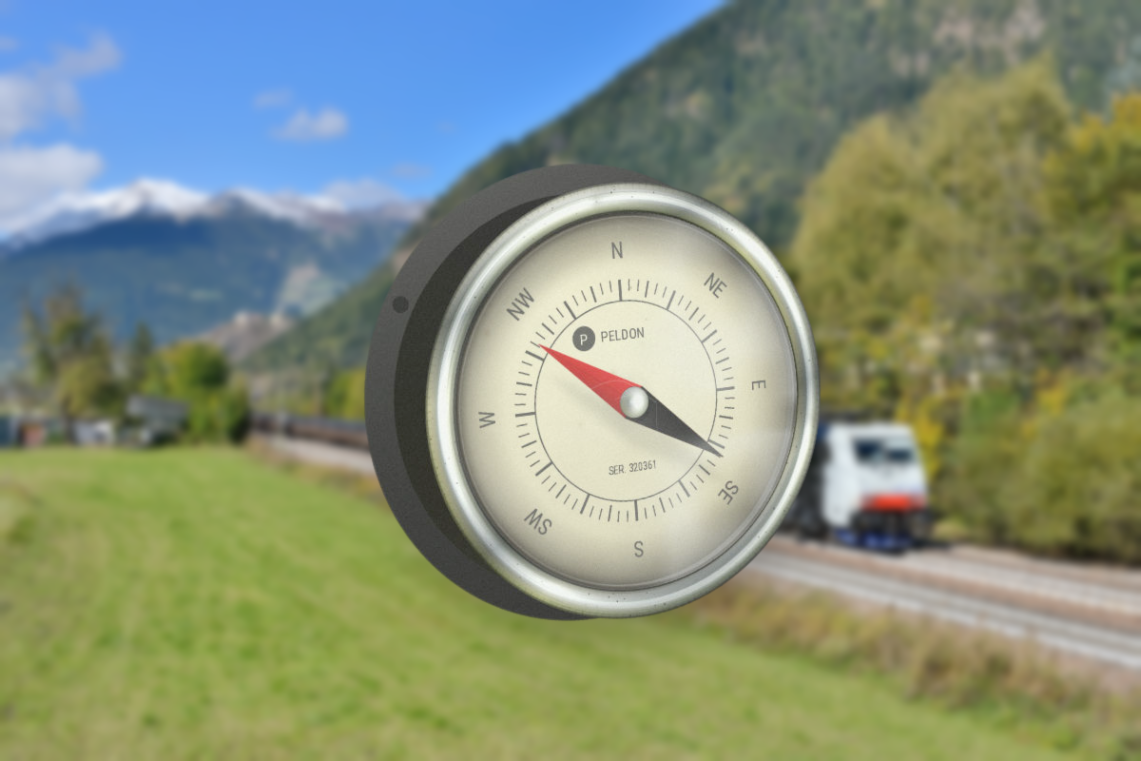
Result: 305 °
